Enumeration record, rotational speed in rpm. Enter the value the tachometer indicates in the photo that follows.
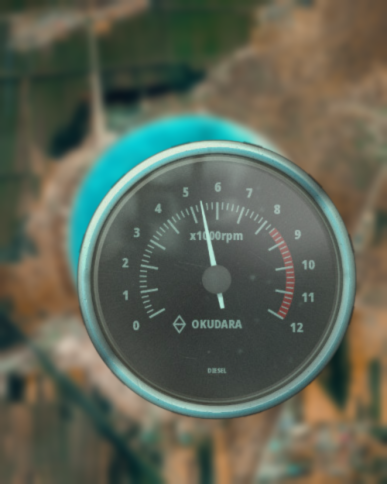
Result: 5400 rpm
